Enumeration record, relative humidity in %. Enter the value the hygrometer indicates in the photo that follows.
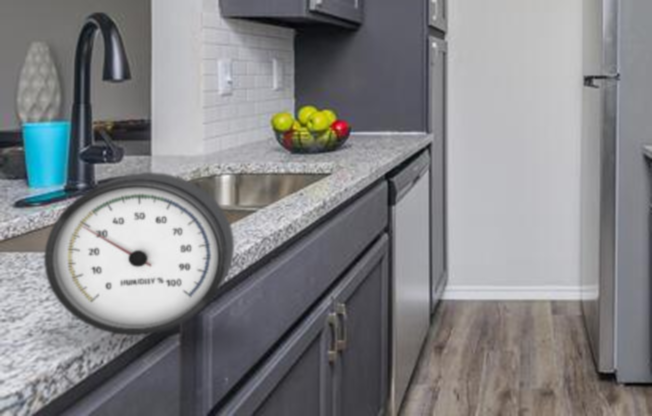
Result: 30 %
